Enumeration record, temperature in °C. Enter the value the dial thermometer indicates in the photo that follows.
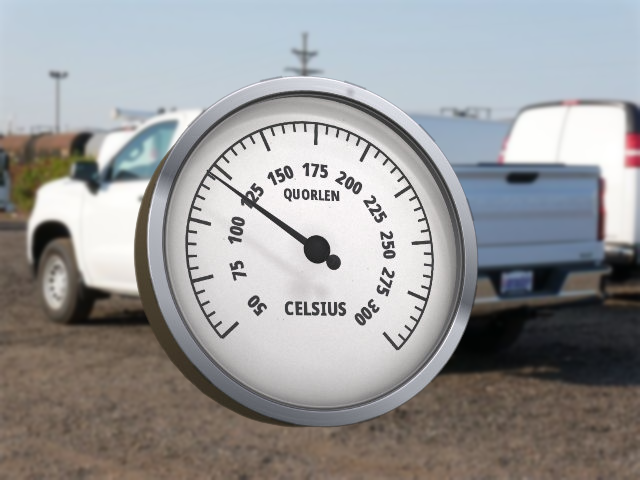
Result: 120 °C
